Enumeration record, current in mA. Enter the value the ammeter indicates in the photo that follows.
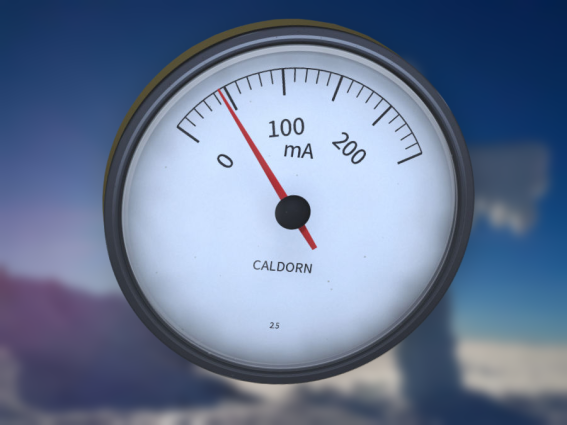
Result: 45 mA
